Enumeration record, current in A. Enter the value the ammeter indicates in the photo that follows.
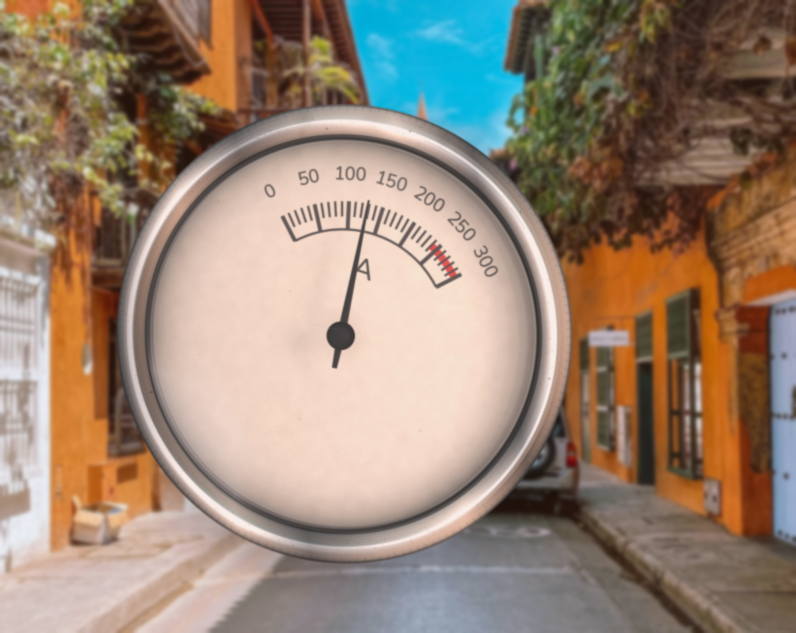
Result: 130 A
